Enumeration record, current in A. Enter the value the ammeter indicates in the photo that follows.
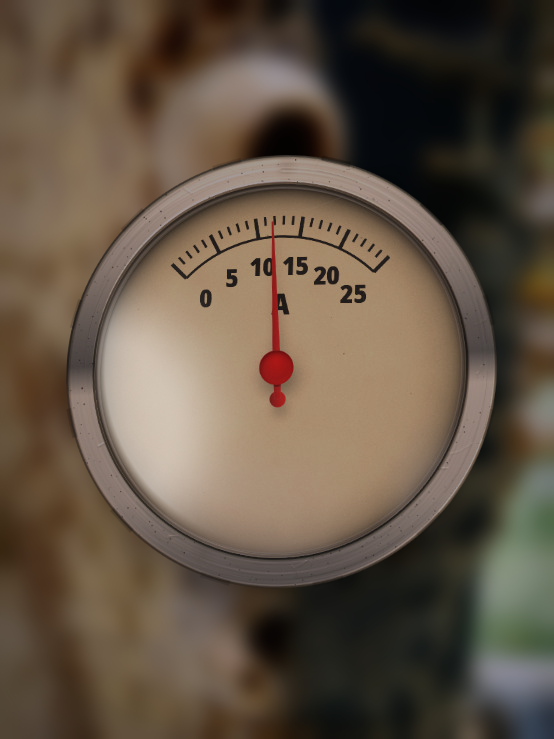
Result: 12 A
